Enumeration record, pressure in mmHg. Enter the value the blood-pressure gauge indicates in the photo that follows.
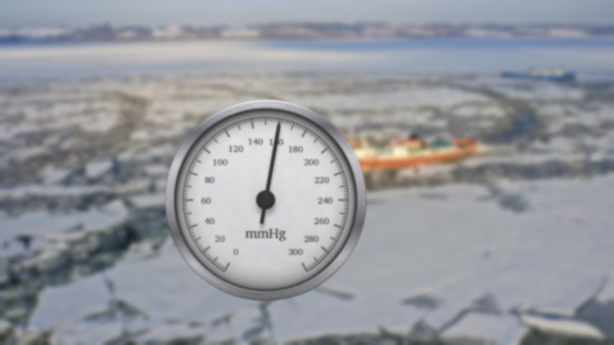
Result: 160 mmHg
